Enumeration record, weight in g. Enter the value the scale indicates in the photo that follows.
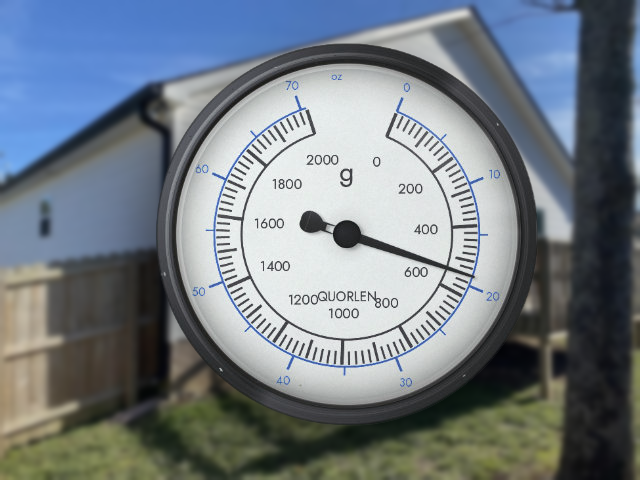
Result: 540 g
